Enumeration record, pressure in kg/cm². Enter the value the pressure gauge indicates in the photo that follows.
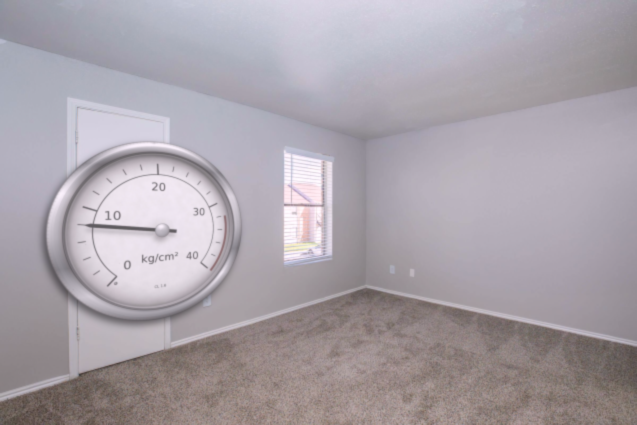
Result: 8 kg/cm²
